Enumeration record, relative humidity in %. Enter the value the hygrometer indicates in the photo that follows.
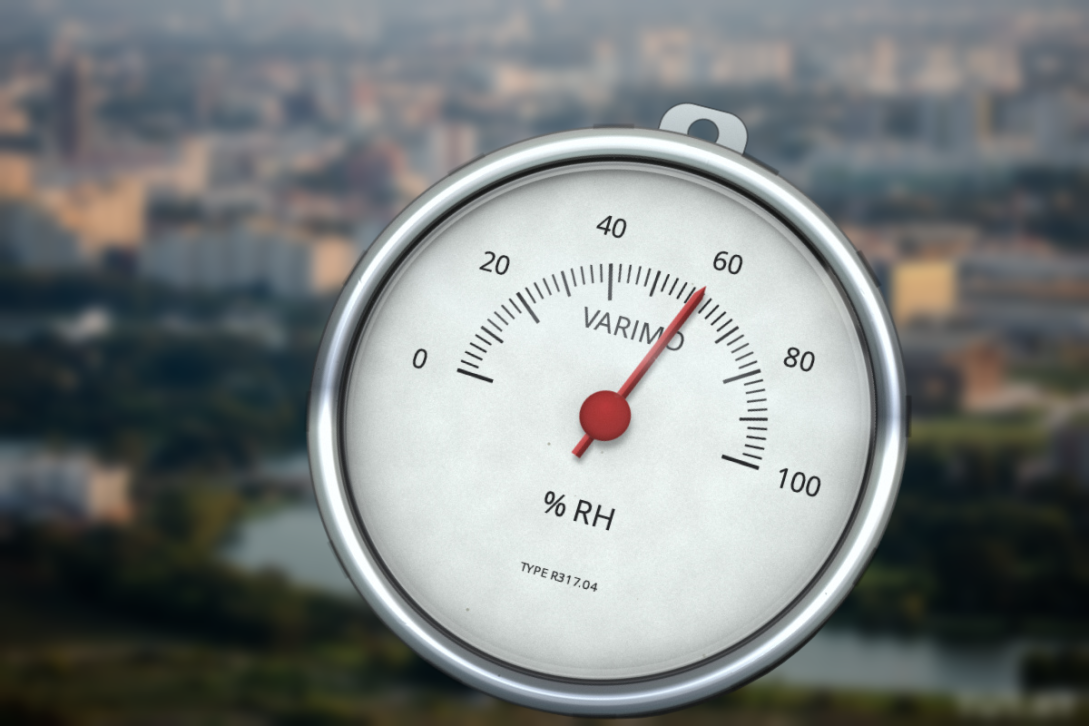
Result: 60 %
